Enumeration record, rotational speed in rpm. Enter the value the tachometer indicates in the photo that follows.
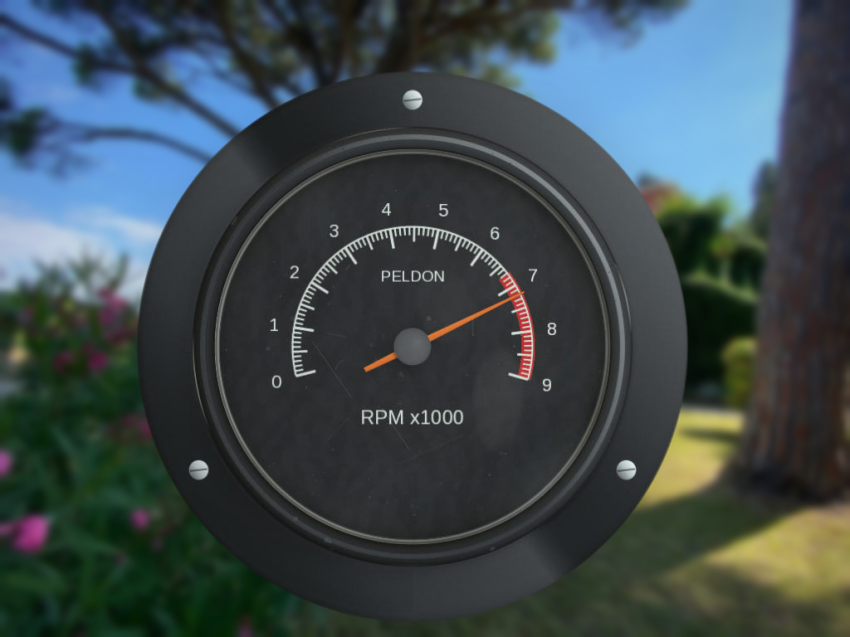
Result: 7200 rpm
